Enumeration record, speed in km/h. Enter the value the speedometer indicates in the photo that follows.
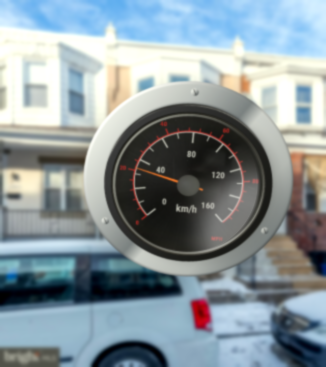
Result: 35 km/h
